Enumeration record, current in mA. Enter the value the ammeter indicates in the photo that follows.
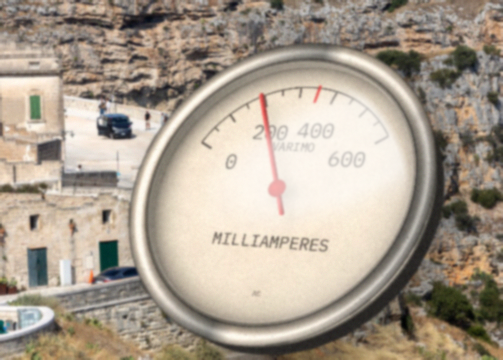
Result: 200 mA
